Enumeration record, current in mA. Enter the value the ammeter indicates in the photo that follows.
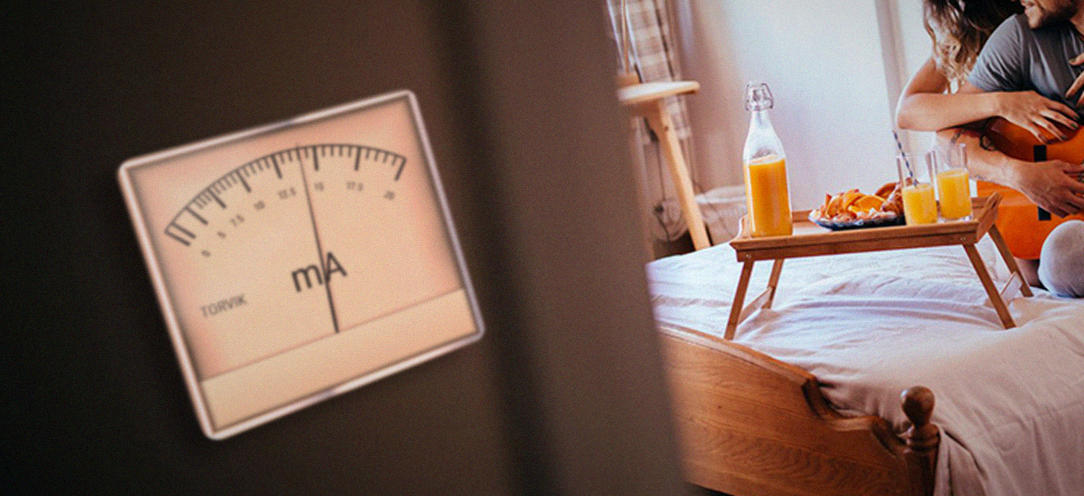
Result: 14 mA
